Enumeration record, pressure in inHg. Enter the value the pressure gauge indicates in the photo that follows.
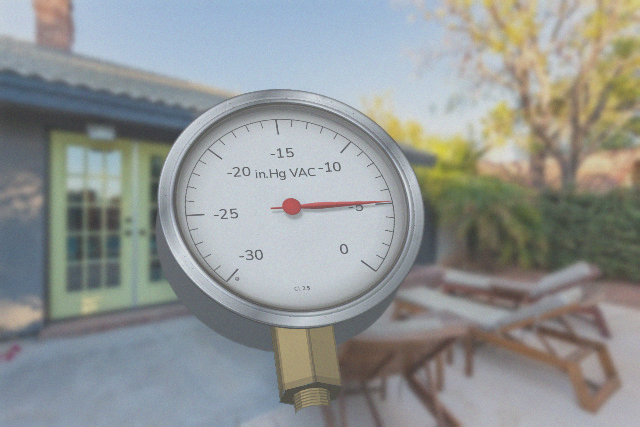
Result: -5 inHg
